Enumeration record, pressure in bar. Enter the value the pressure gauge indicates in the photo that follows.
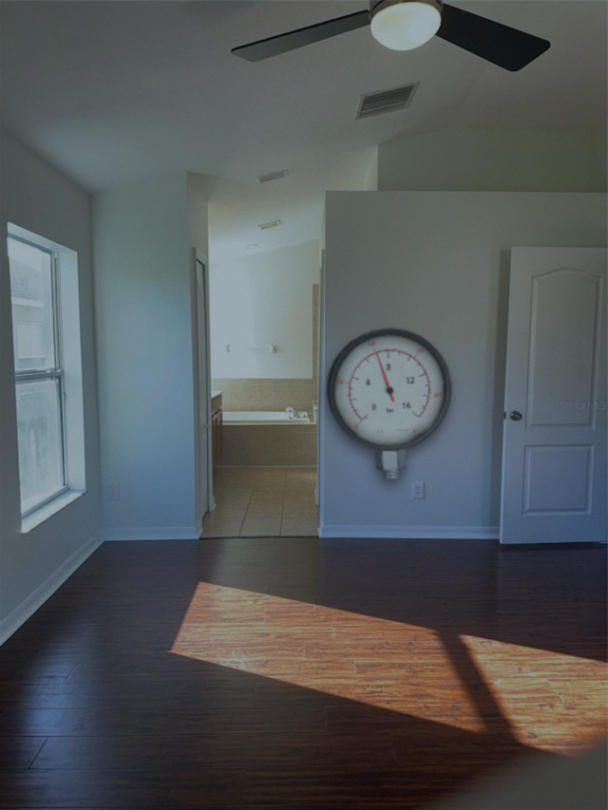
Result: 7 bar
